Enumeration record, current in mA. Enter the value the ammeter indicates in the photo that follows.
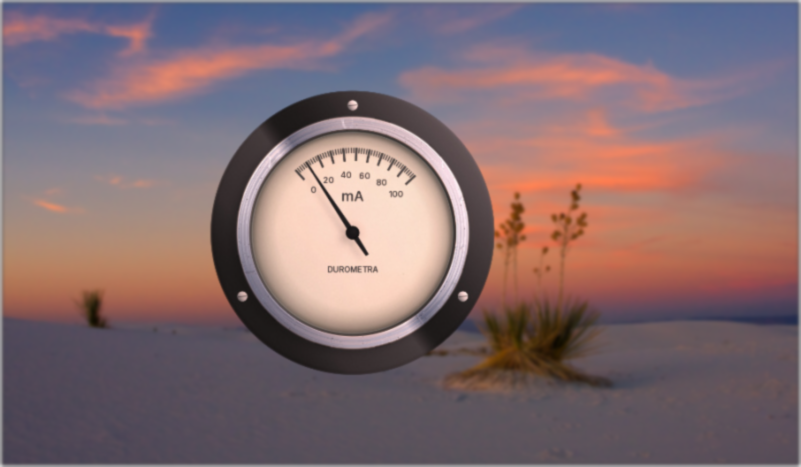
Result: 10 mA
